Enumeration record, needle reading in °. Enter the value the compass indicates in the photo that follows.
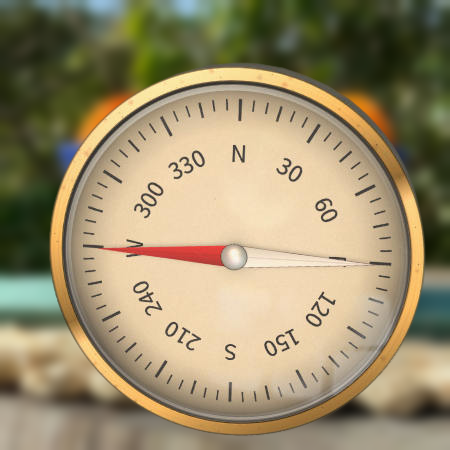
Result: 270 °
